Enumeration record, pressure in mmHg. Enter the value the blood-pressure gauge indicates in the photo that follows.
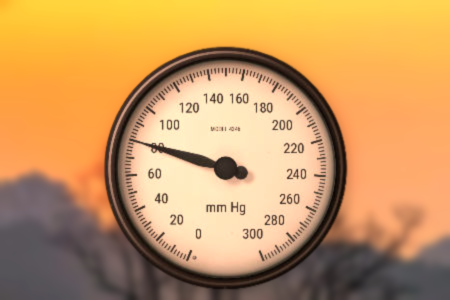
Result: 80 mmHg
